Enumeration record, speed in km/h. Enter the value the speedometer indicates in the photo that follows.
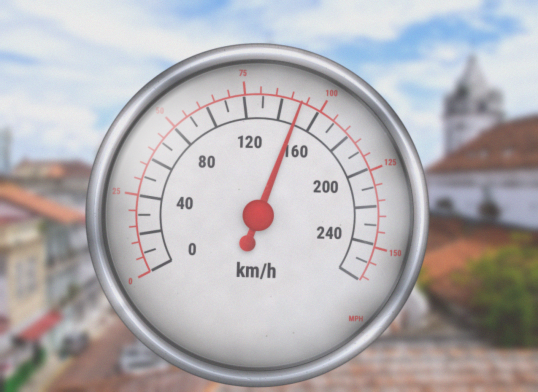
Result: 150 km/h
